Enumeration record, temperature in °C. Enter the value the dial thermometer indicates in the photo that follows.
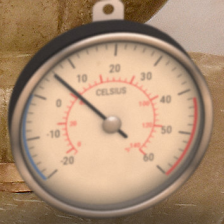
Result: 6 °C
